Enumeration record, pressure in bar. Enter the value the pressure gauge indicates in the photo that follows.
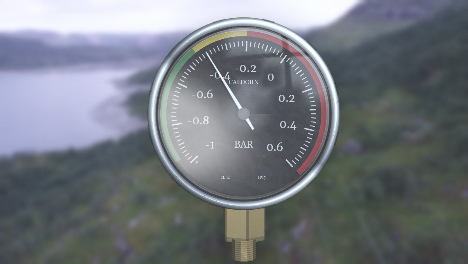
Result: -0.4 bar
